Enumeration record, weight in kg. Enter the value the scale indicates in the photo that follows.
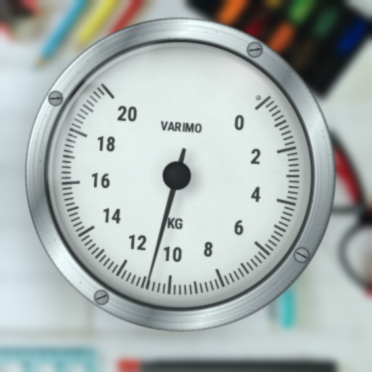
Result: 10.8 kg
